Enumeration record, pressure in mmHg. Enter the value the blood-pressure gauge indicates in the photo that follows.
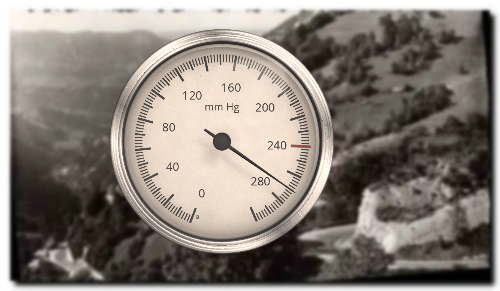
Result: 270 mmHg
